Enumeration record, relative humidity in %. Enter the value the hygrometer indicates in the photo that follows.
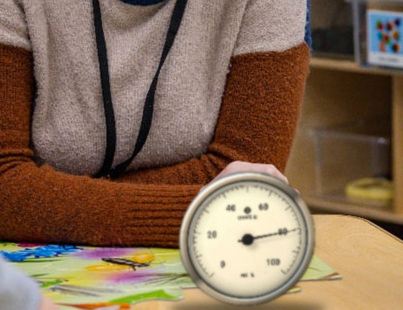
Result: 80 %
